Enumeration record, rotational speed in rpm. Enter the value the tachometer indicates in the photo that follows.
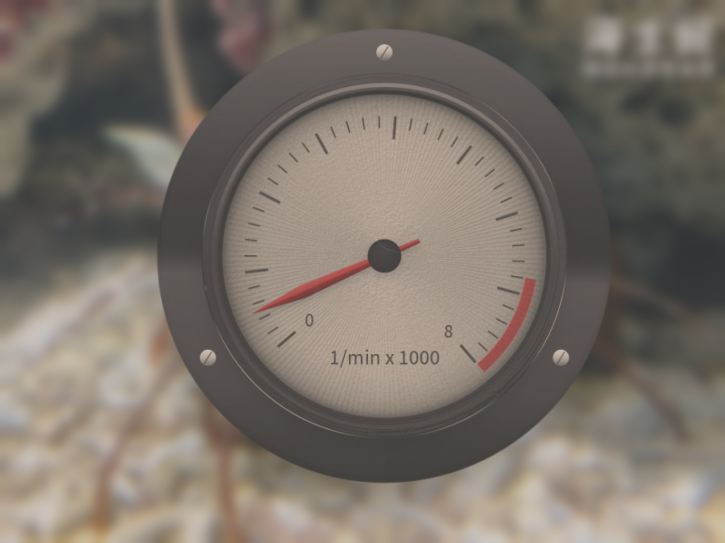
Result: 500 rpm
